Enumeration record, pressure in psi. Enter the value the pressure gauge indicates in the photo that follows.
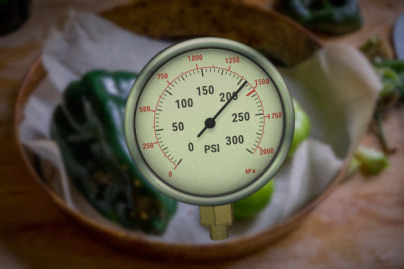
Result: 205 psi
